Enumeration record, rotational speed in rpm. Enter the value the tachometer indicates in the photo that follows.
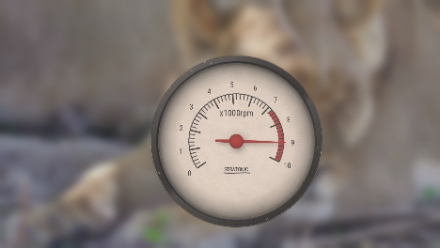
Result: 9000 rpm
